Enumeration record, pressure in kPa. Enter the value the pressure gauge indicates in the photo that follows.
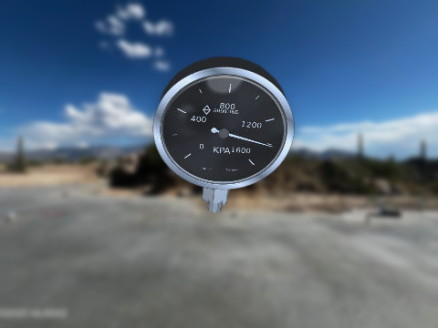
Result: 1400 kPa
